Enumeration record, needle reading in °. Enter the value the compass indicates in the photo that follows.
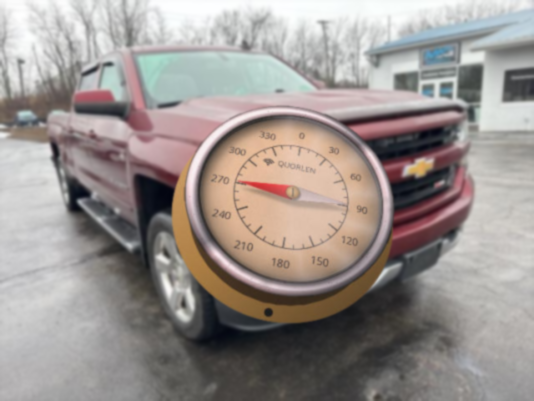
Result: 270 °
